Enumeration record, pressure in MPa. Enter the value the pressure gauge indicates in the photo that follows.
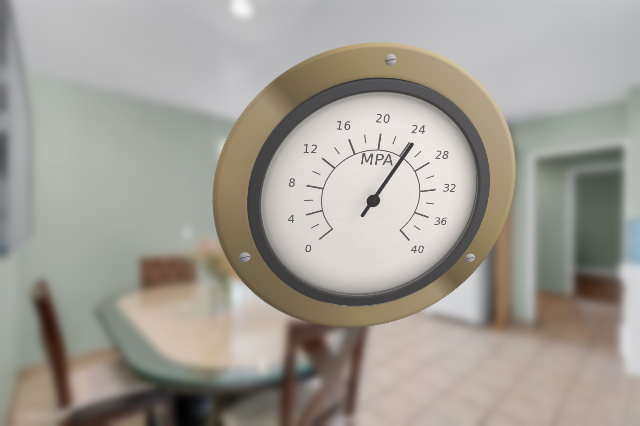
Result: 24 MPa
